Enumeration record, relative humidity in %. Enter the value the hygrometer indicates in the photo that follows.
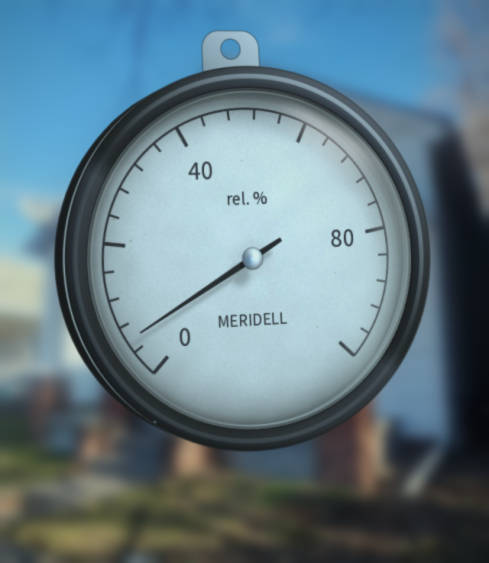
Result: 6 %
